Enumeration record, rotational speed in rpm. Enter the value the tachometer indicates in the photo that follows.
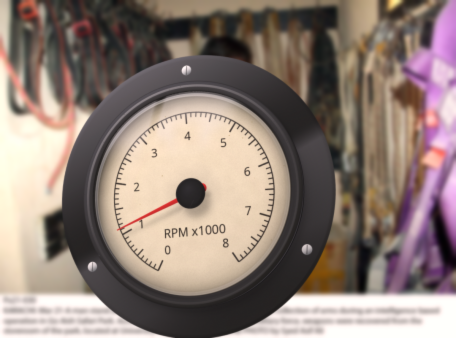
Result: 1100 rpm
